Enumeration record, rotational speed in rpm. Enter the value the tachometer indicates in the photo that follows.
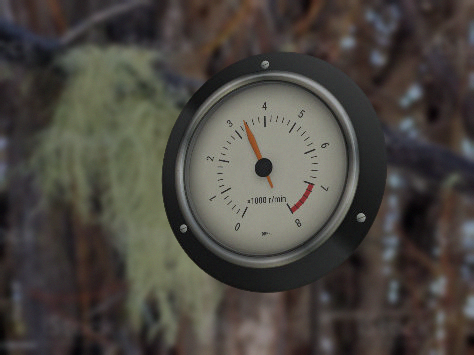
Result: 3400 rpm
